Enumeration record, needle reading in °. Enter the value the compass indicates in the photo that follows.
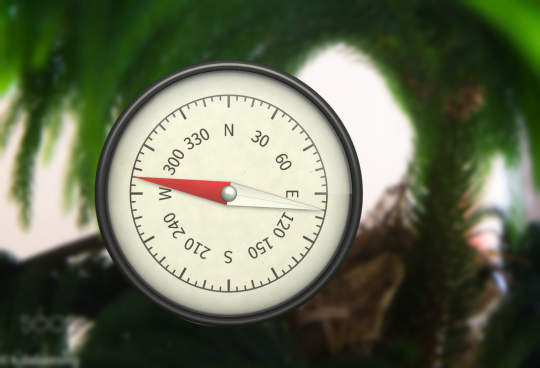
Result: 280 °
